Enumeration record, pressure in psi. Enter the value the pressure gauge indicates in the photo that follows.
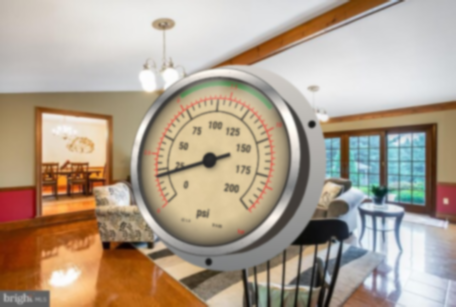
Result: 20 psi
